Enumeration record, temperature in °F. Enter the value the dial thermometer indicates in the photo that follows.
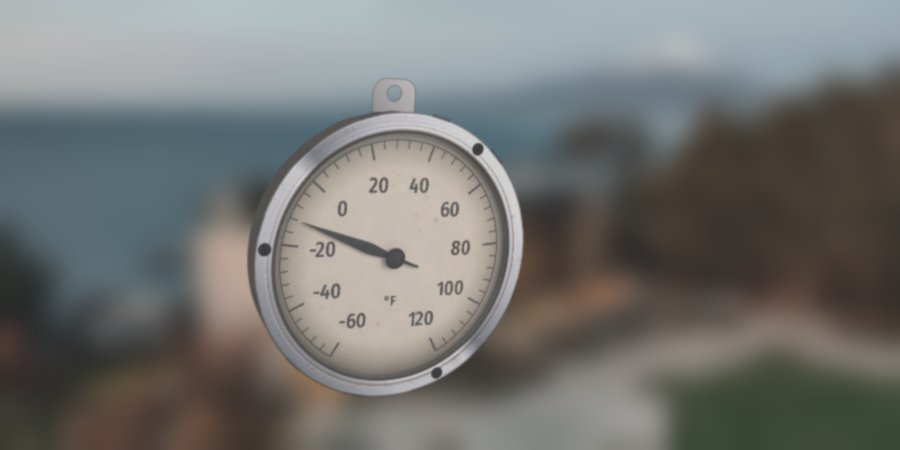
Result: -12 °F
